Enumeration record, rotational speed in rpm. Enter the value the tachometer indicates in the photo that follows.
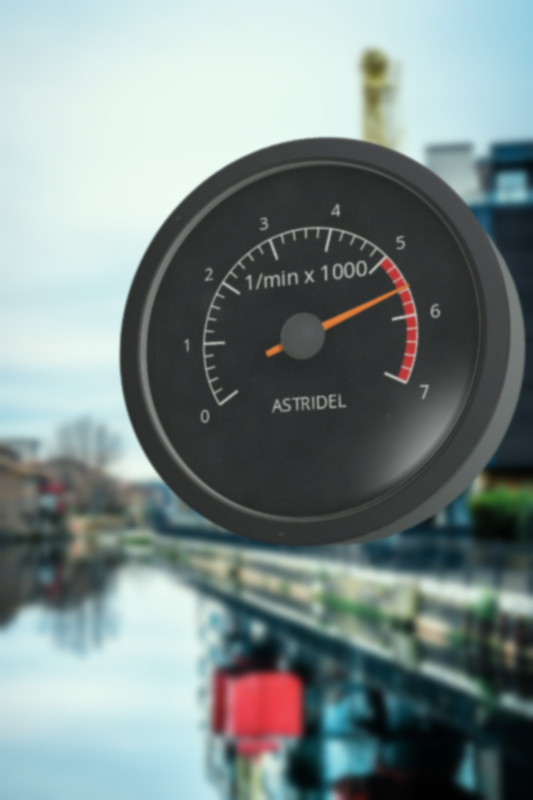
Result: 5600 rpm
